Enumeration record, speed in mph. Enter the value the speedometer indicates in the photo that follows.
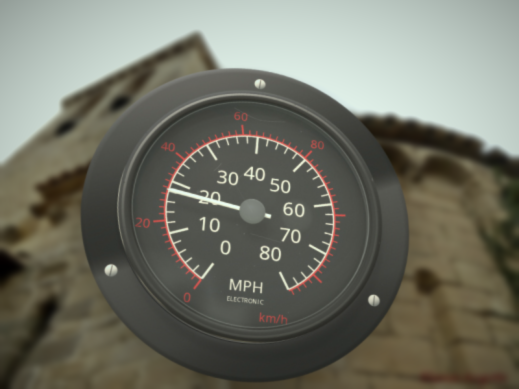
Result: 18 mph
